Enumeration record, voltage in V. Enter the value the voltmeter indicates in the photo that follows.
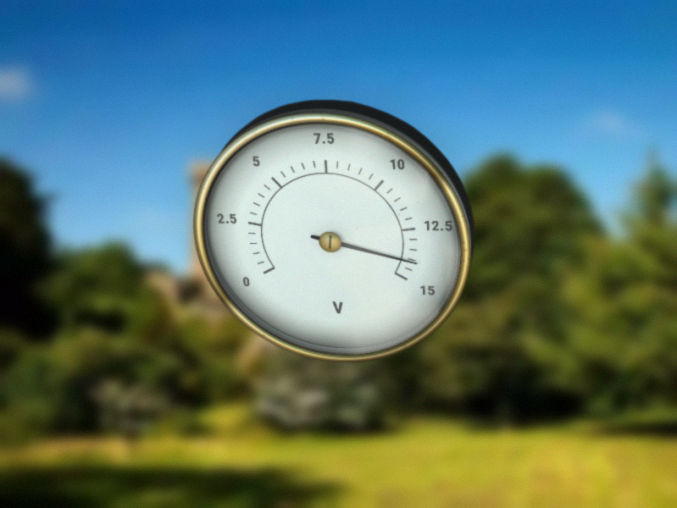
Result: 14 V
